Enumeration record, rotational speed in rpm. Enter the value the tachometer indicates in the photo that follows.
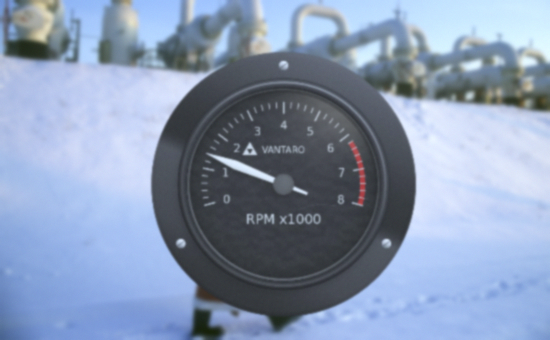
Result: 1400 rpm
